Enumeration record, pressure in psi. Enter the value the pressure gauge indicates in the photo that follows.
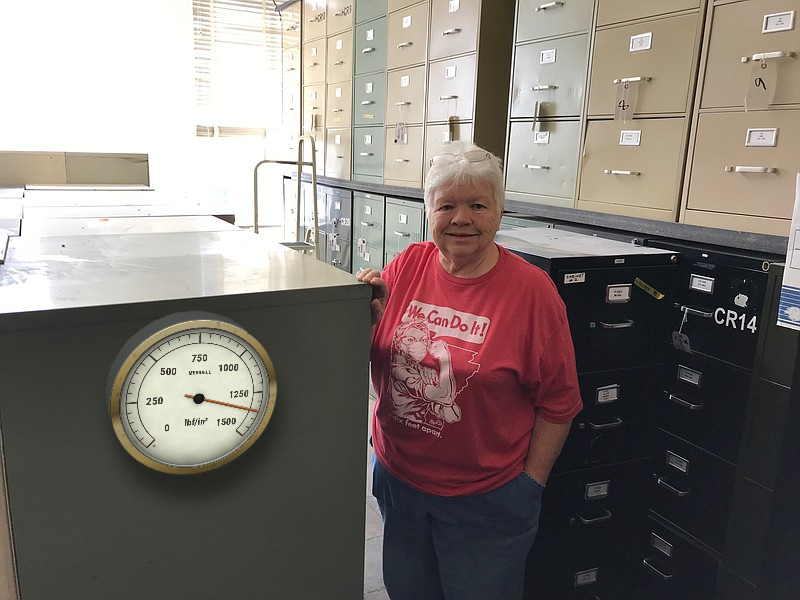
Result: 1350 psi
